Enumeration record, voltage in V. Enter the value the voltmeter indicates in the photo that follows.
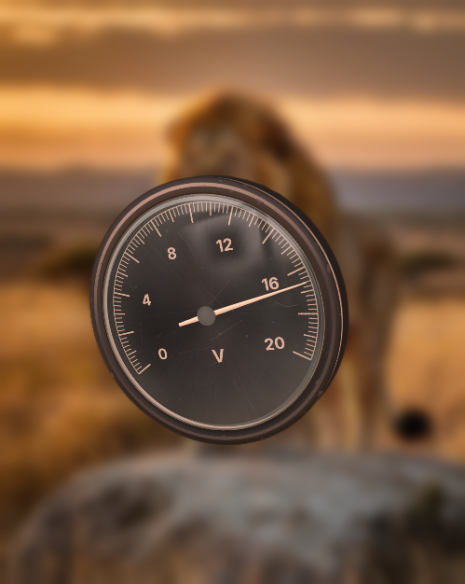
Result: 16.6 V
